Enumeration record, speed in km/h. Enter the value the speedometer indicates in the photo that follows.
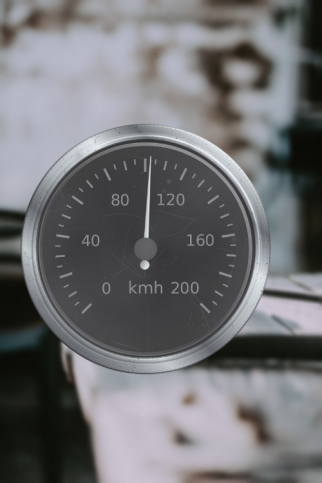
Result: 102.5 km/h
